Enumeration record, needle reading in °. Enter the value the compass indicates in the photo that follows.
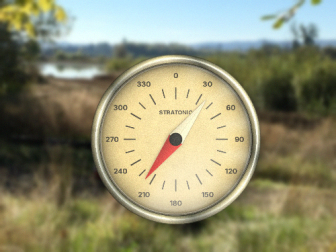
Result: 217.5 °
